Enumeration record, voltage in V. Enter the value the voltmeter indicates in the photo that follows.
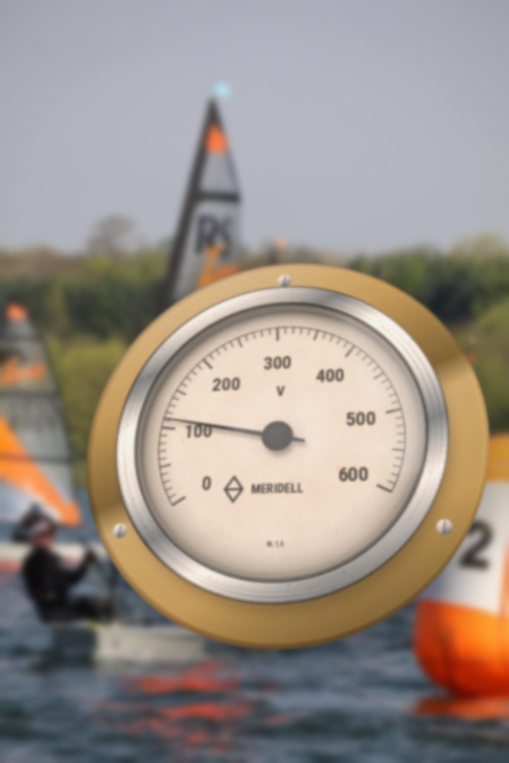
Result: 110 V
